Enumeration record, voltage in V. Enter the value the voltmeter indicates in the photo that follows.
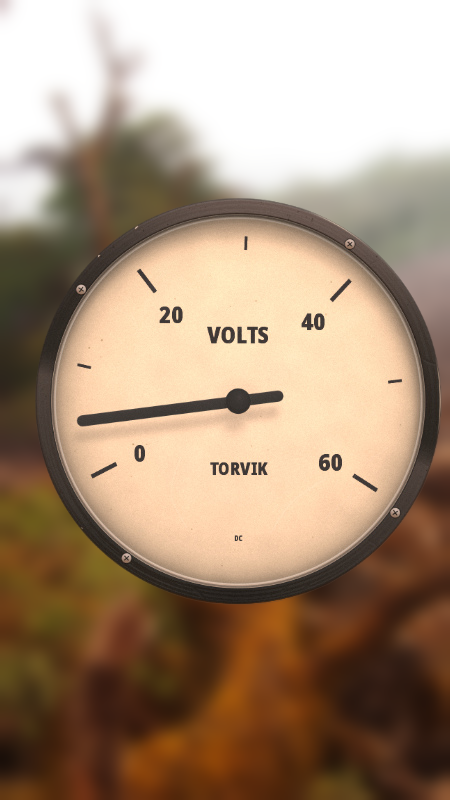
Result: 5 V
